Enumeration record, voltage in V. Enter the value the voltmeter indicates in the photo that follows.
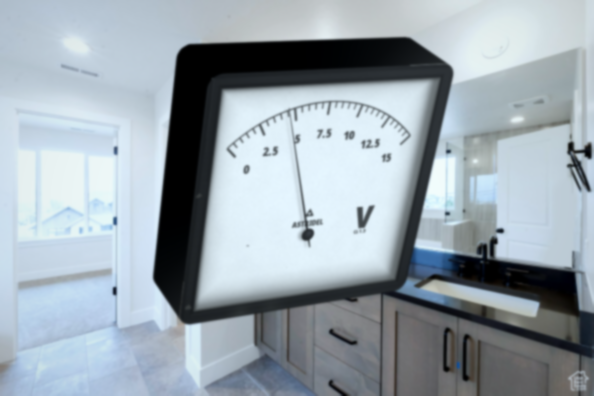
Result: 4.5 V
